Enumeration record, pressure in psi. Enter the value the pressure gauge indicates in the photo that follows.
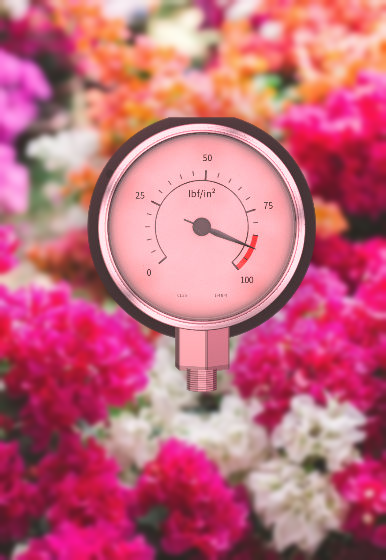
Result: 90 psi
